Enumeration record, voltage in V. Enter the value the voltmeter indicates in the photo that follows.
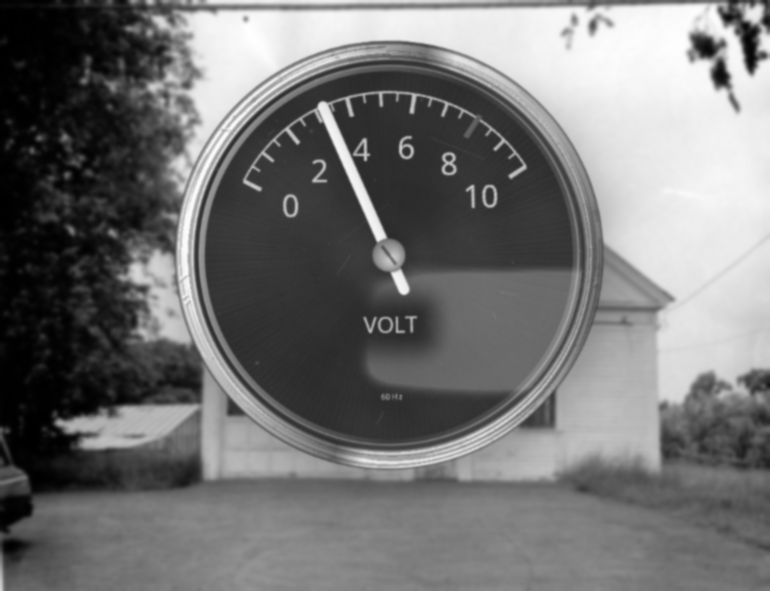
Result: 3.25 V
